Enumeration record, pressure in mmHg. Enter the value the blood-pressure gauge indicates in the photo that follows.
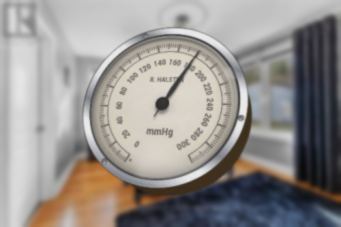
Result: 180 mmHg
